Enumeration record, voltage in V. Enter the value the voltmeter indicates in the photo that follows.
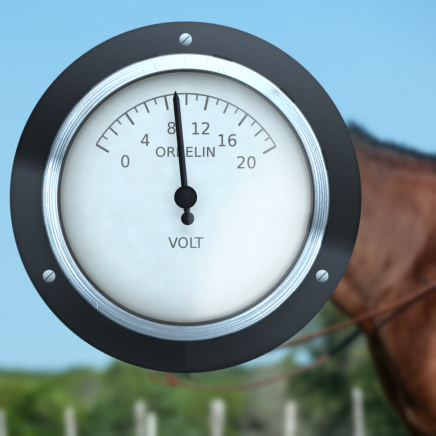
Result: 9 V
